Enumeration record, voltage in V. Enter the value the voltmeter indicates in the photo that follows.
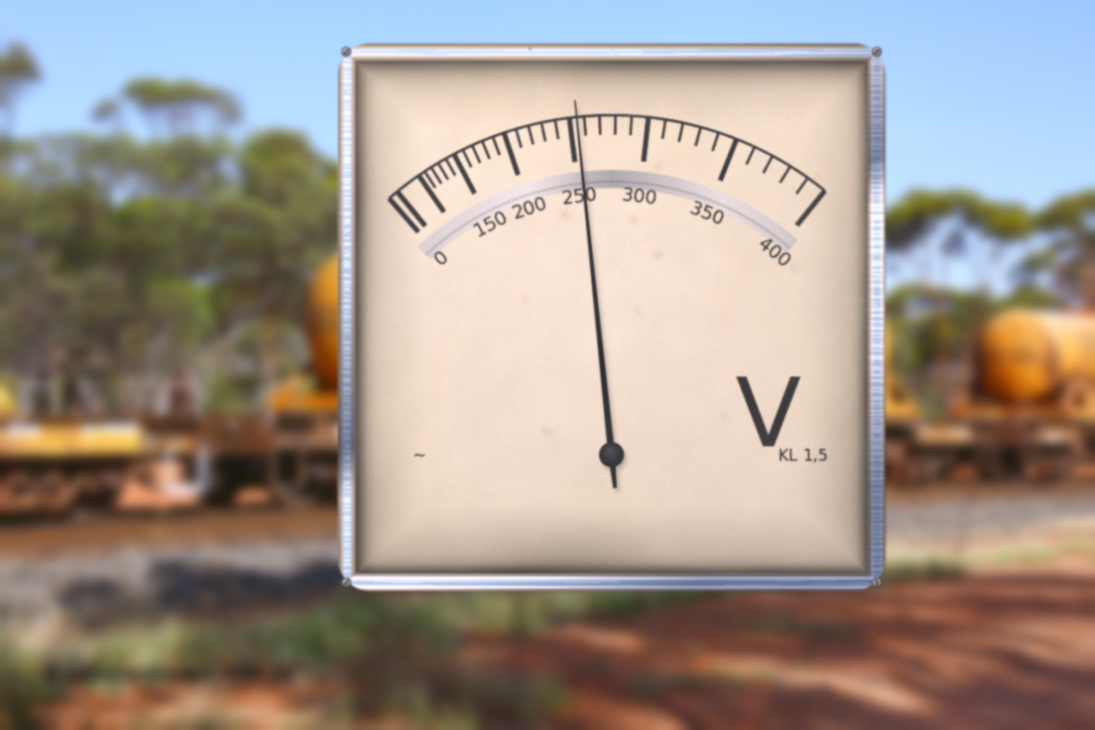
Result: 255 V
